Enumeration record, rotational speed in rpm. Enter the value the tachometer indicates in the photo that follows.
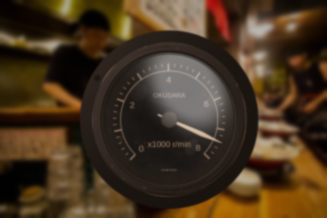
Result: 7400 rpm
